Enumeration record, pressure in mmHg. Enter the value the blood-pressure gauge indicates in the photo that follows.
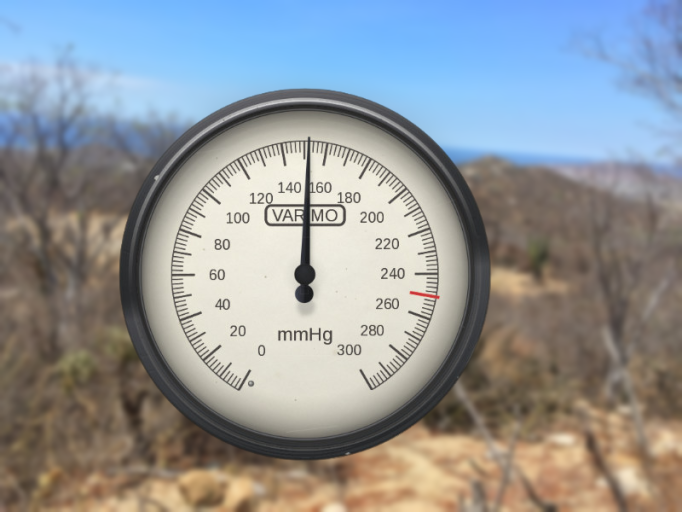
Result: 152 mmHg
